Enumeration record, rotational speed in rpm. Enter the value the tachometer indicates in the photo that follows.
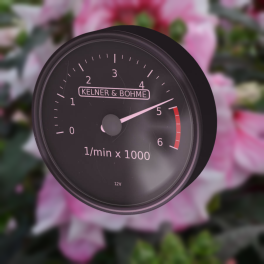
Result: 4800 rpm
